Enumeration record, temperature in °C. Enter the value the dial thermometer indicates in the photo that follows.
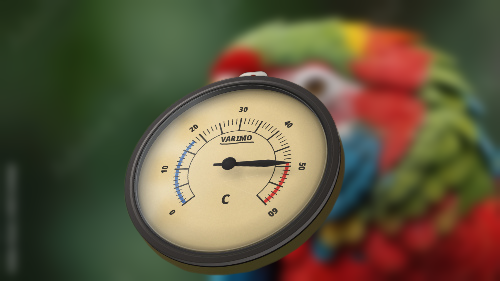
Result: 50 °C
